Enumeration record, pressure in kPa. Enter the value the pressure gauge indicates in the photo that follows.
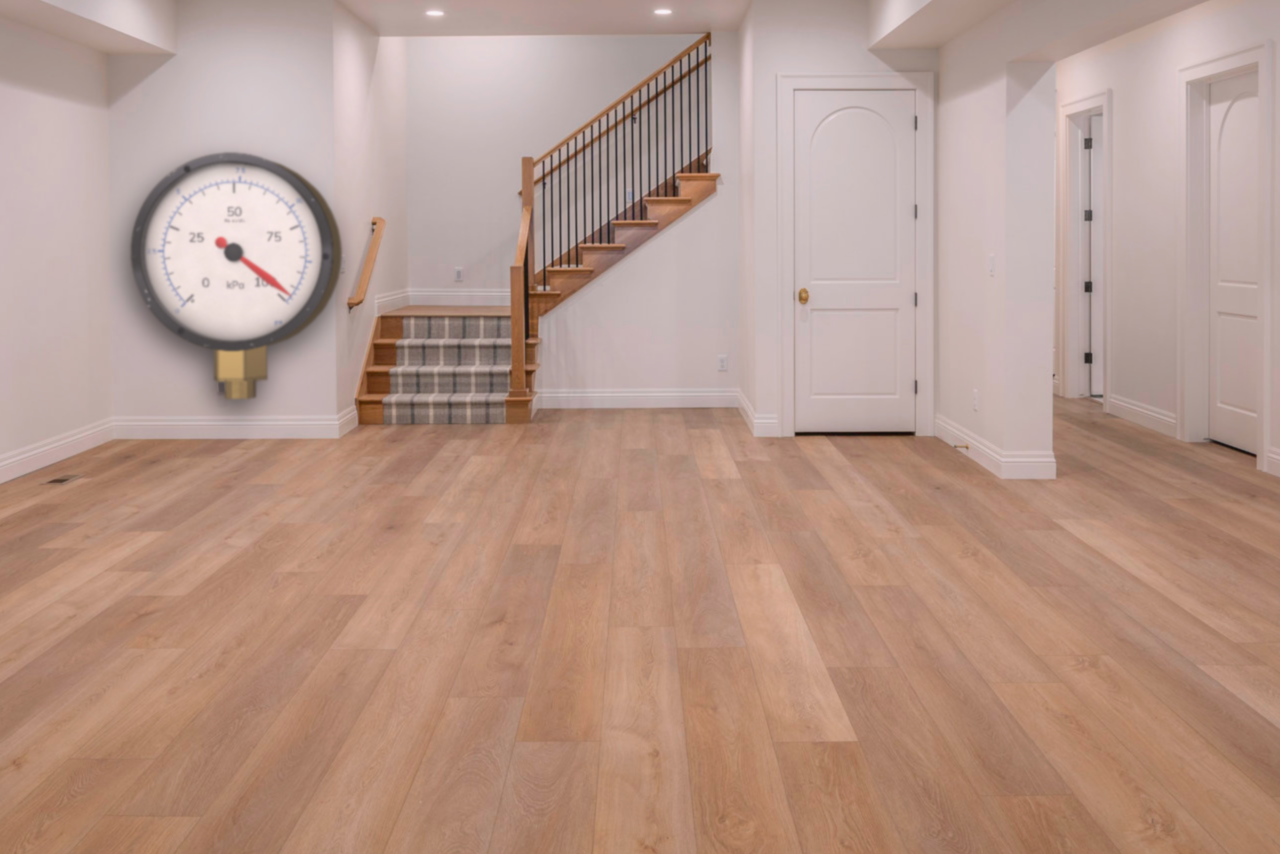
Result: 97.5 kPa
